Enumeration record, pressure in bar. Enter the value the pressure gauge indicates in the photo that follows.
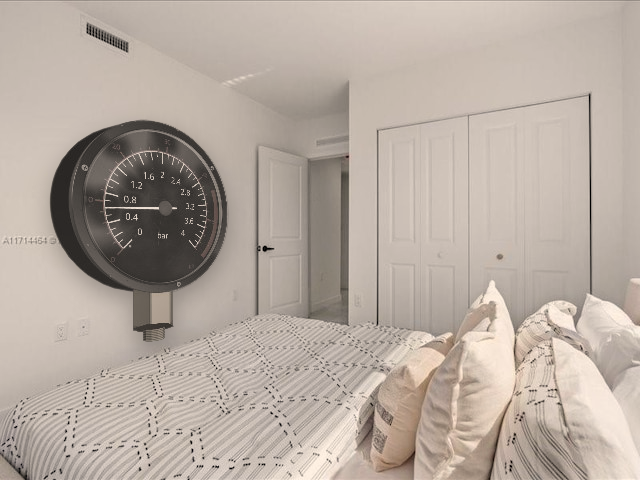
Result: 0.6 bar
